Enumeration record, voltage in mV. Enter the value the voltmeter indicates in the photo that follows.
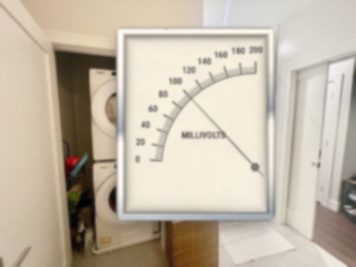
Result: 100 mV
